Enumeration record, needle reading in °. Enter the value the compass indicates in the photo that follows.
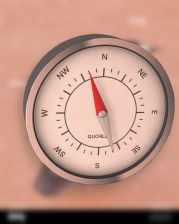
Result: 340 °
